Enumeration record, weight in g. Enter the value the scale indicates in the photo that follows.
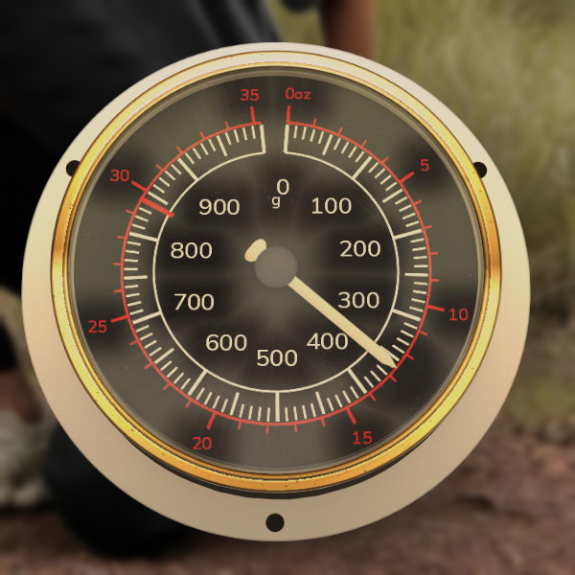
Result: 360 g
